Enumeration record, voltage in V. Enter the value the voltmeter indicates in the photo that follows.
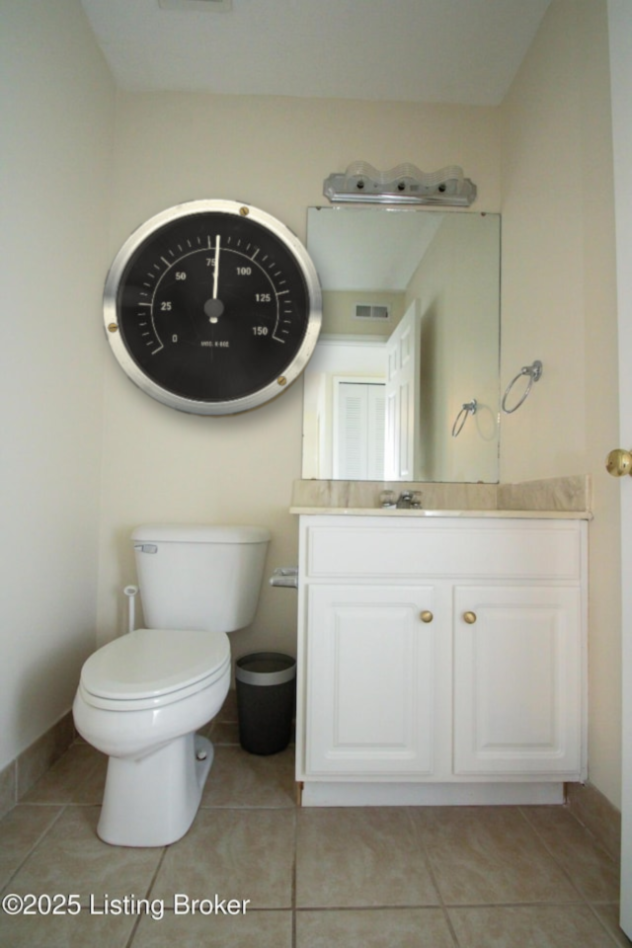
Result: 80 V
